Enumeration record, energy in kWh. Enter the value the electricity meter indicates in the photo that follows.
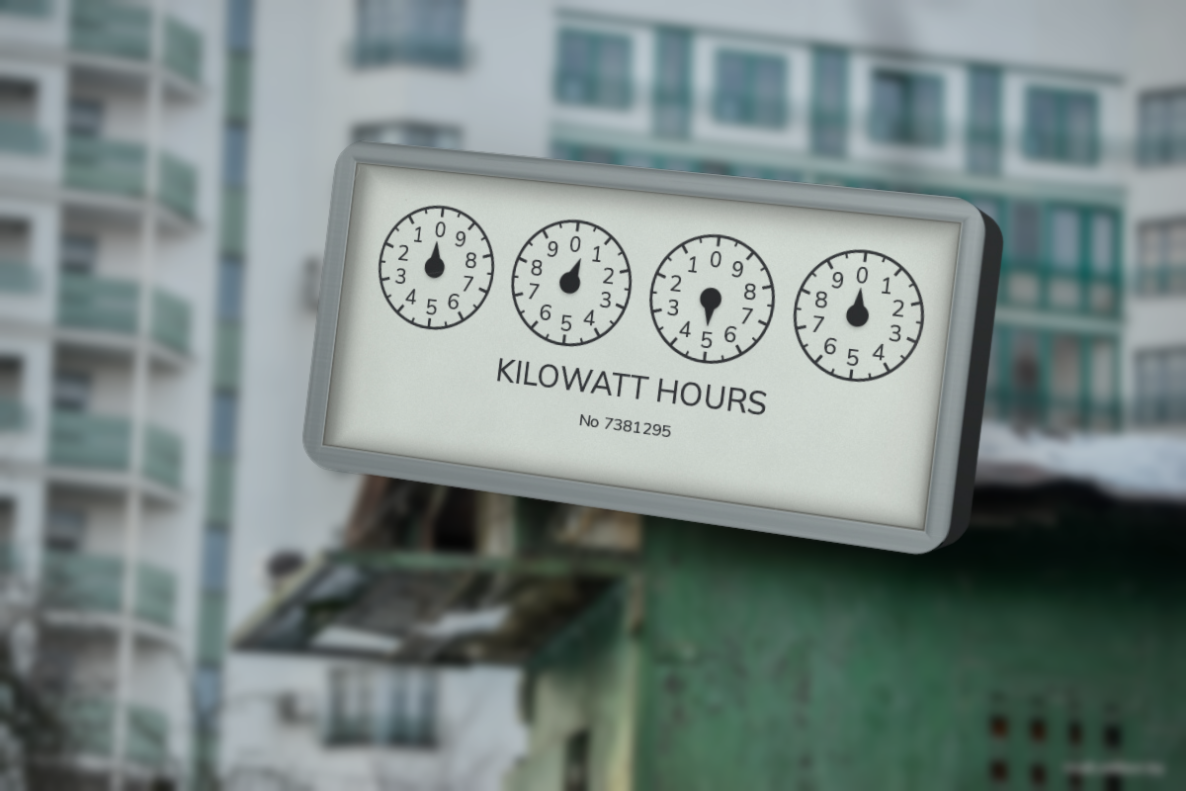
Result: 50 kWh
